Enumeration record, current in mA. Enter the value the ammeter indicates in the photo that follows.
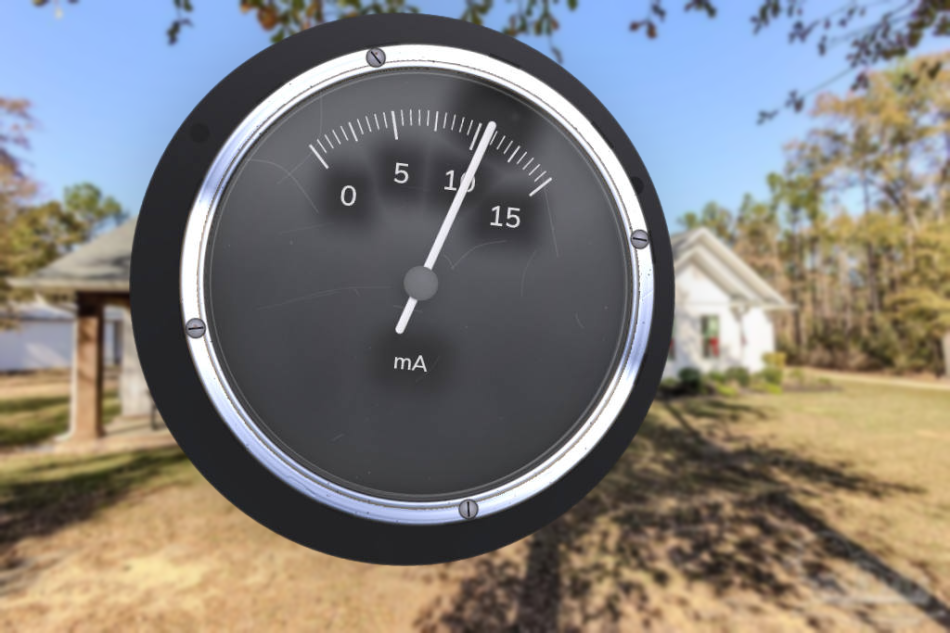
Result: 10.5 mA
